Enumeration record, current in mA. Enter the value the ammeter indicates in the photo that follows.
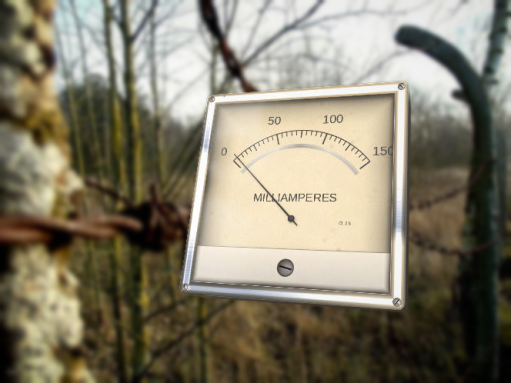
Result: 5 mA
